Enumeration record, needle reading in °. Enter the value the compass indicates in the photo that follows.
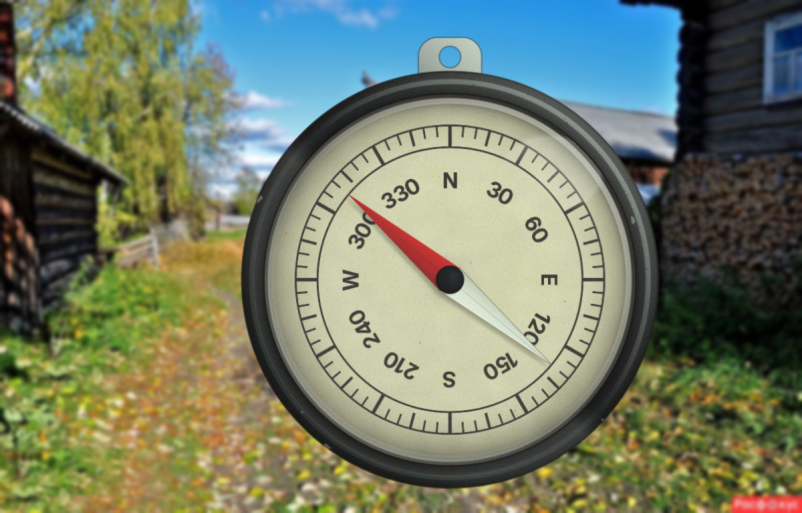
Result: 310 °
